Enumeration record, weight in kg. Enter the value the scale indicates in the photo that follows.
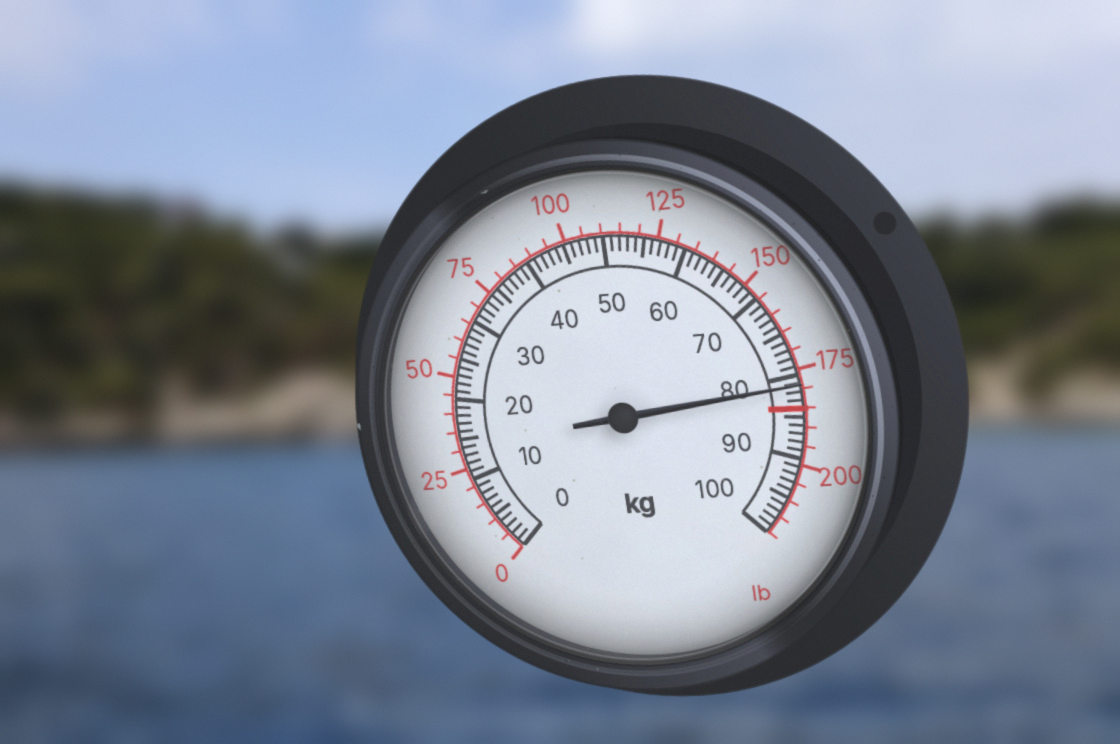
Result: 81 kg
